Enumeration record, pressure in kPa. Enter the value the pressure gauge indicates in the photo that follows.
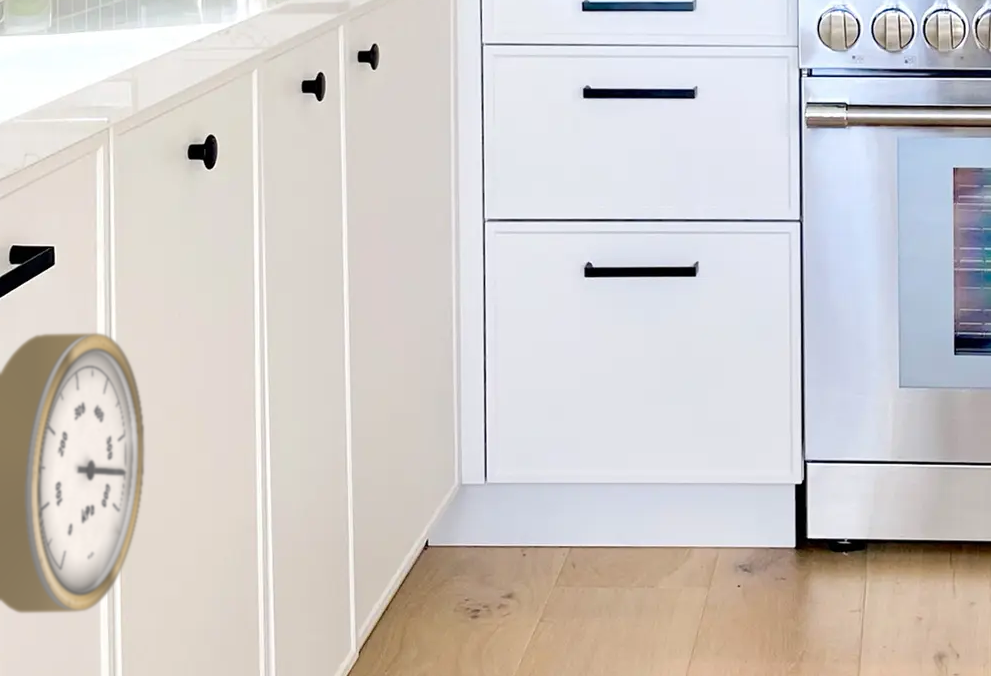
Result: 550 kPa
